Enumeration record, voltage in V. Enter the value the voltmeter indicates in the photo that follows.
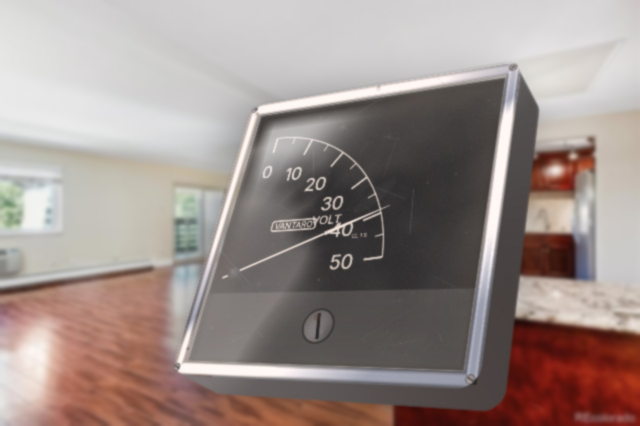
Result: 40 V
